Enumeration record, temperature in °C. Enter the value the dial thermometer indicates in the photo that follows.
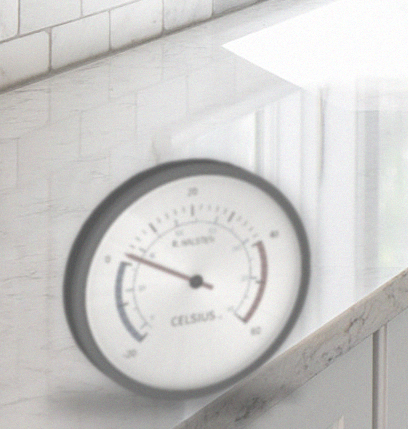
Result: 2 °C
